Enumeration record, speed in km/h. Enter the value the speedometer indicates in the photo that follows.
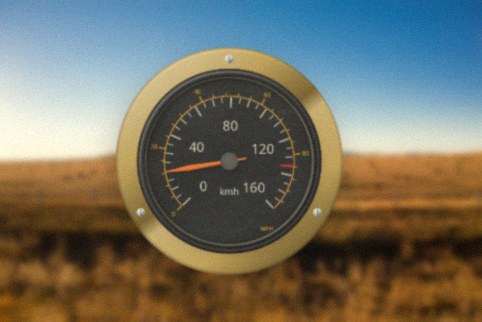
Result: 20 km/h
